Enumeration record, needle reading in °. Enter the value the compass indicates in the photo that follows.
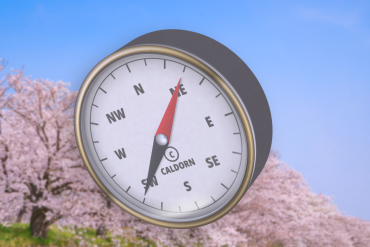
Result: 45 °
